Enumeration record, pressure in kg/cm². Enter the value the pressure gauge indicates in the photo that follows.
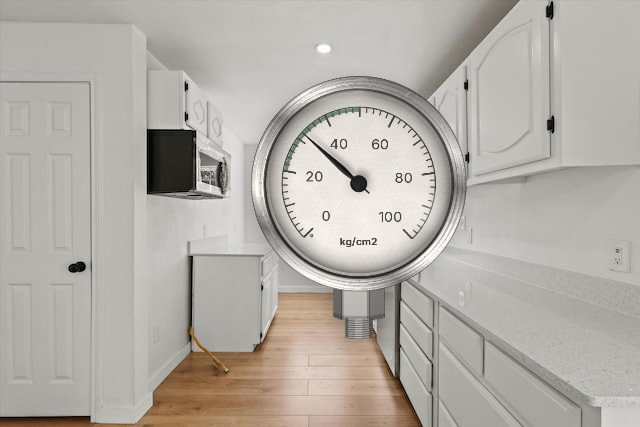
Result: 32 kg/cm²
